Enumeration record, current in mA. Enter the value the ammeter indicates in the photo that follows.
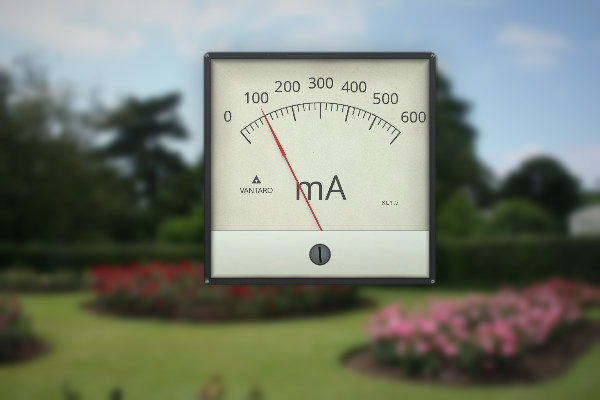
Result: 100 mA
